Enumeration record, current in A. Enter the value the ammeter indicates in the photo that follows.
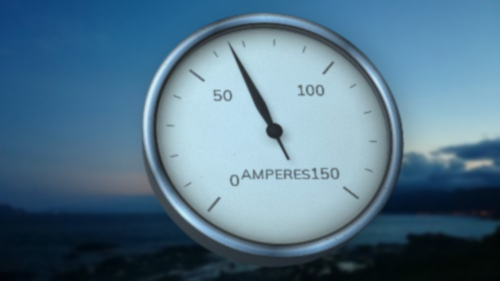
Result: 65 A
